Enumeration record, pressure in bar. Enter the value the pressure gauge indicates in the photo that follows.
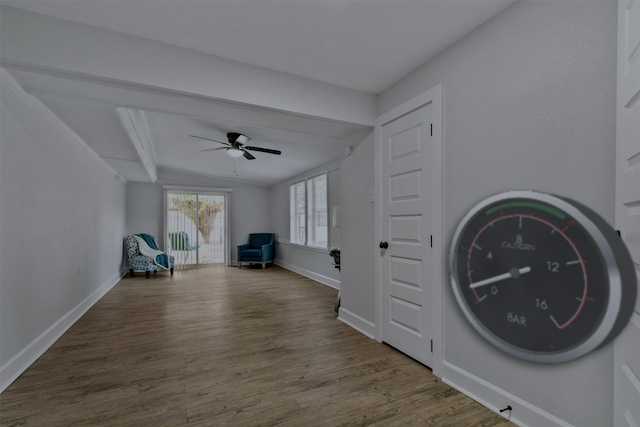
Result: 1 bar
